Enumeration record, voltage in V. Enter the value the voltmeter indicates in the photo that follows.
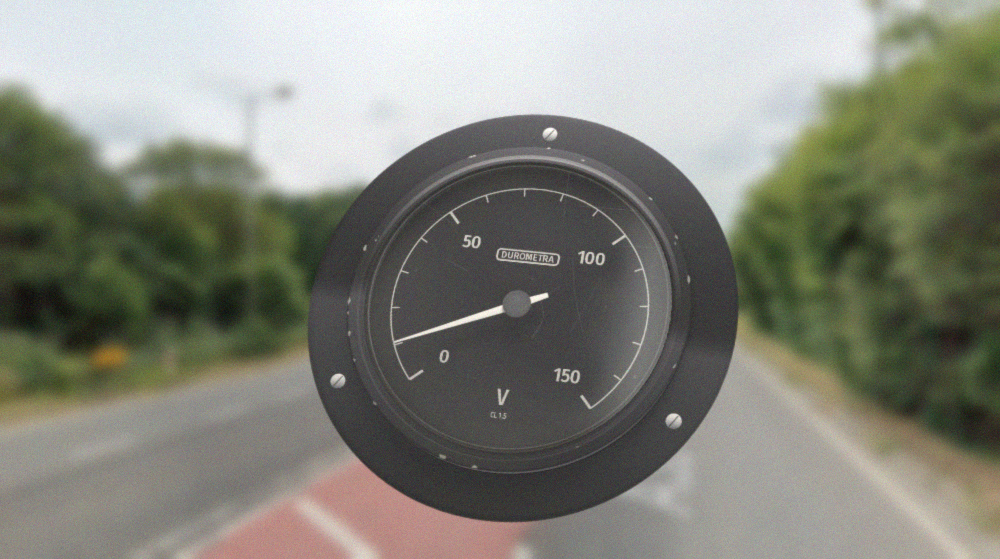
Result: 10 V
